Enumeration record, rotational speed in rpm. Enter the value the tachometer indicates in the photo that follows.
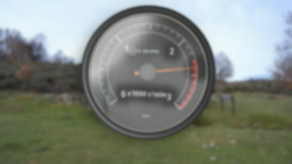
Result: 2400 rpm
